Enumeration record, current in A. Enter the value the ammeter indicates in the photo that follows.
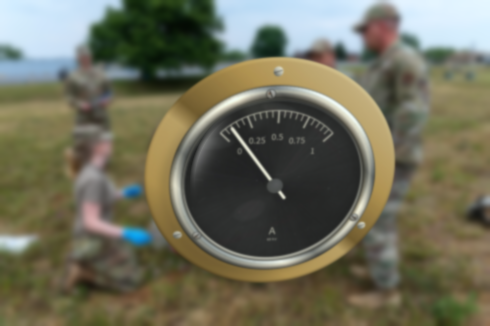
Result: 0.1 A
